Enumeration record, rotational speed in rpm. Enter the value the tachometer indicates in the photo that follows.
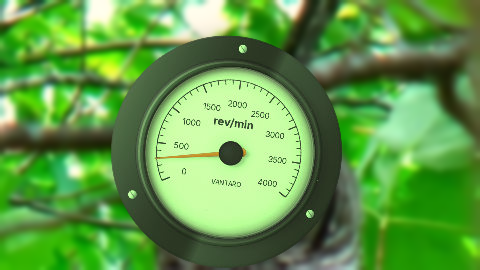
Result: 300 rpm
